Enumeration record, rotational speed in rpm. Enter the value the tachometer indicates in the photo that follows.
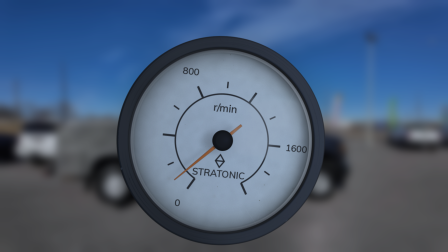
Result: 100 rpm
